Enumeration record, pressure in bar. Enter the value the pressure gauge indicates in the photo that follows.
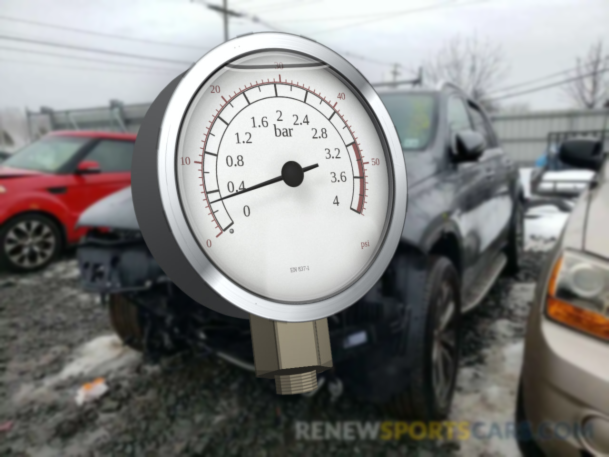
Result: 0.3 bar
